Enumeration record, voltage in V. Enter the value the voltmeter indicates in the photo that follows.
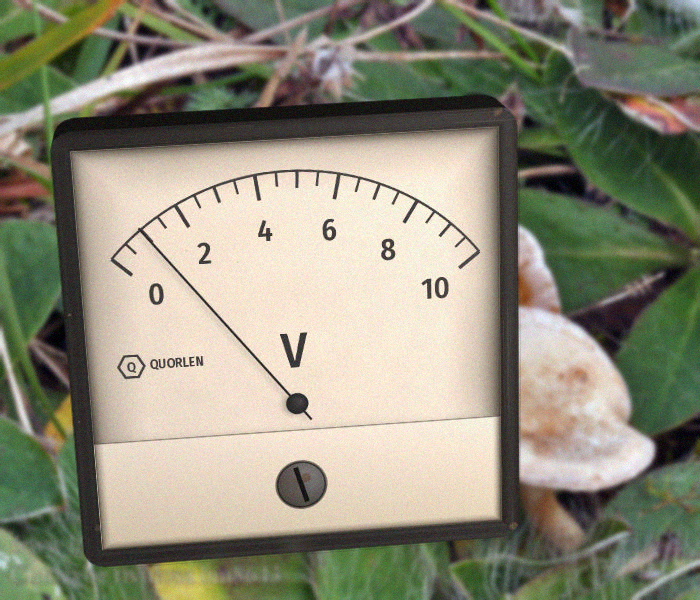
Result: 1 V
